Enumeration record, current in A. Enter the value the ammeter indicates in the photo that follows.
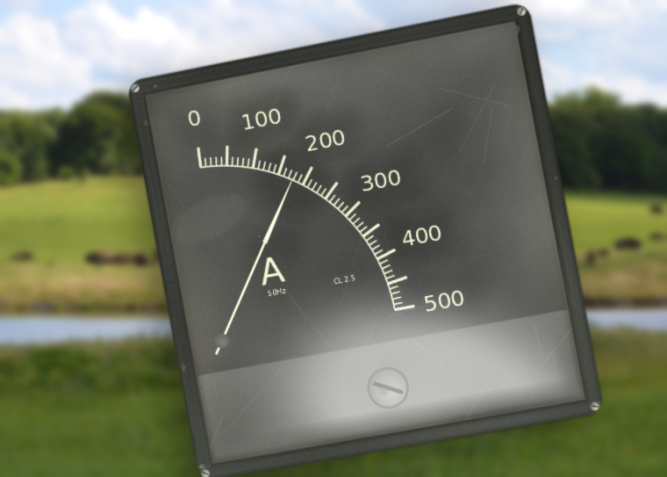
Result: 180 A
